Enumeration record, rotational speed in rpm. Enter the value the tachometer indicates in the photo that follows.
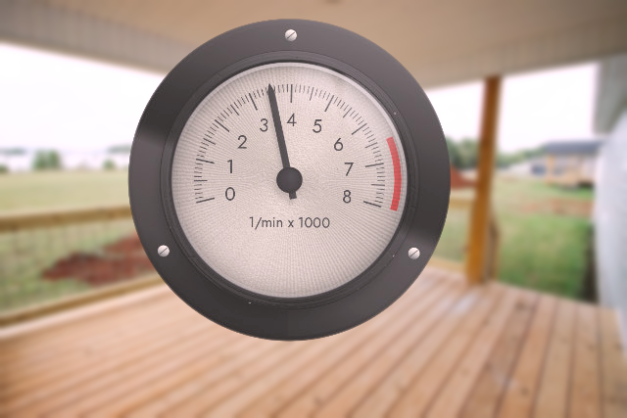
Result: 3500 rpm
